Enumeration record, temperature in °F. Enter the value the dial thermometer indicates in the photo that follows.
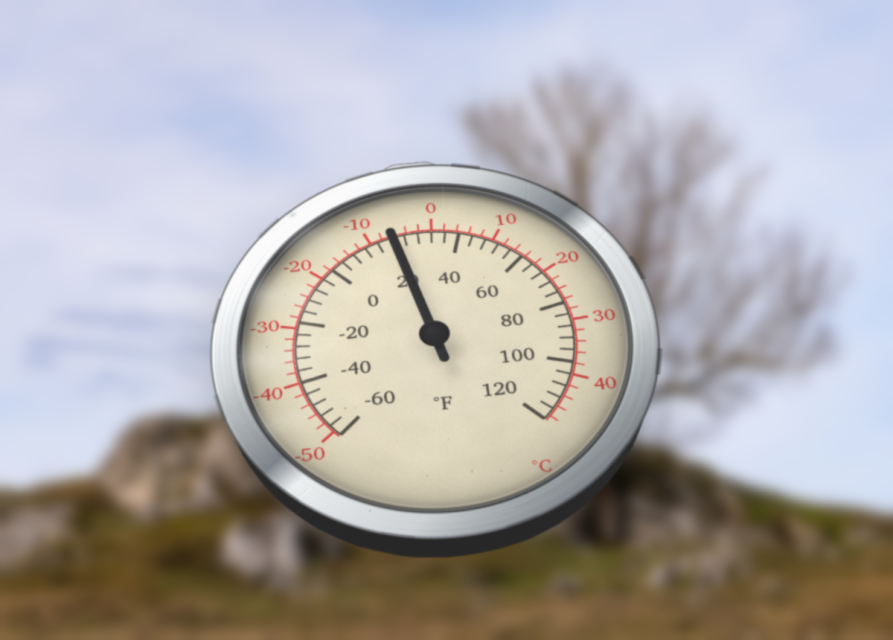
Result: 20 °F
